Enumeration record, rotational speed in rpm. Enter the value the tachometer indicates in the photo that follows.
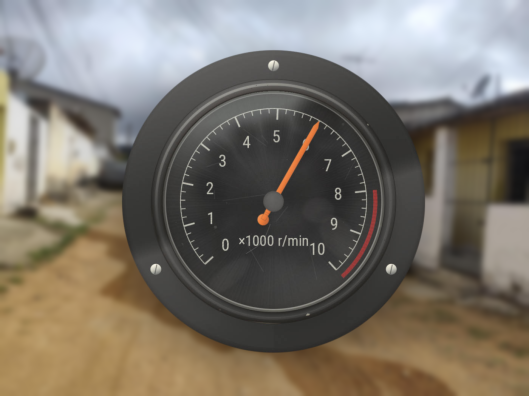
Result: 6000 rpm
